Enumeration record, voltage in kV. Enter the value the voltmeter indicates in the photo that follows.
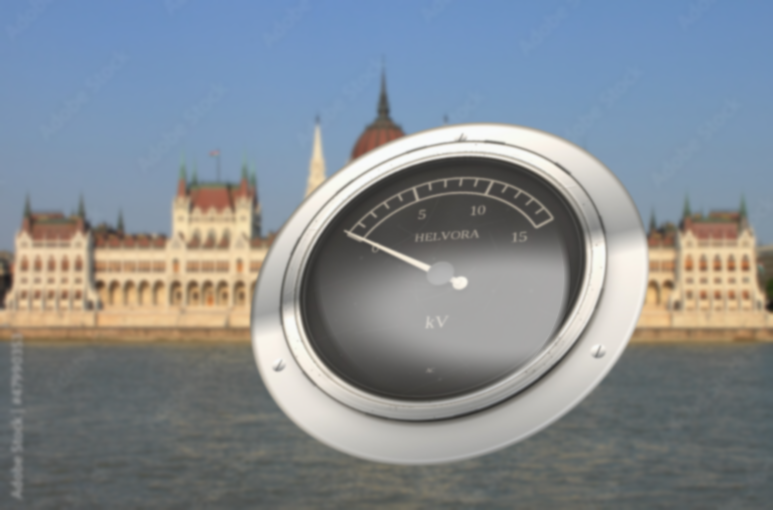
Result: 0 kV
